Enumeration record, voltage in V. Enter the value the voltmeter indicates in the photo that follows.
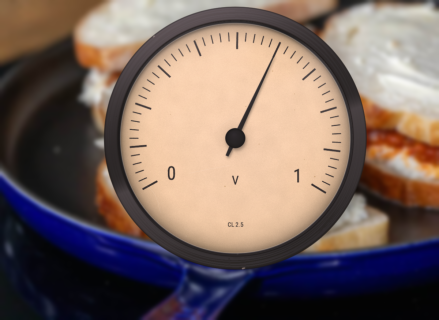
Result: 0.6 V
